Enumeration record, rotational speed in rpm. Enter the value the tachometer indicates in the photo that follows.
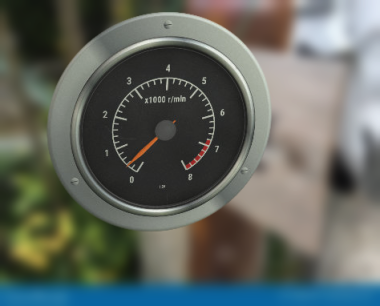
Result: 400 rpm
